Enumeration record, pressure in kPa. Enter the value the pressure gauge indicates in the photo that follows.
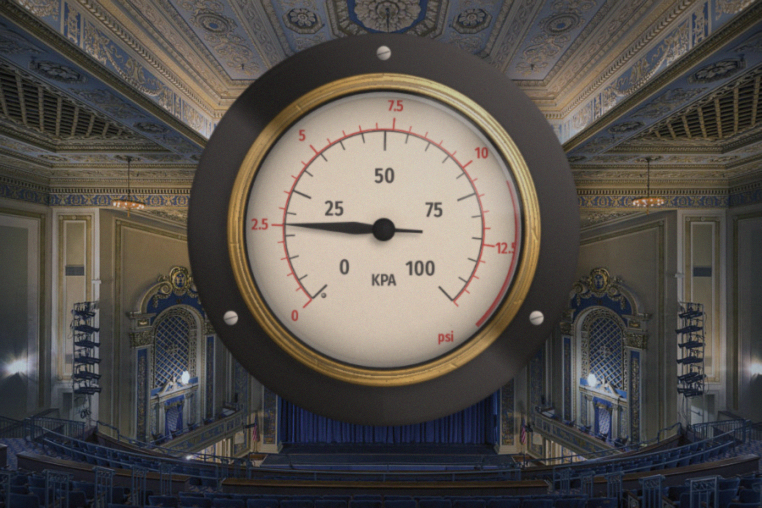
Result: 17.5 kPa
